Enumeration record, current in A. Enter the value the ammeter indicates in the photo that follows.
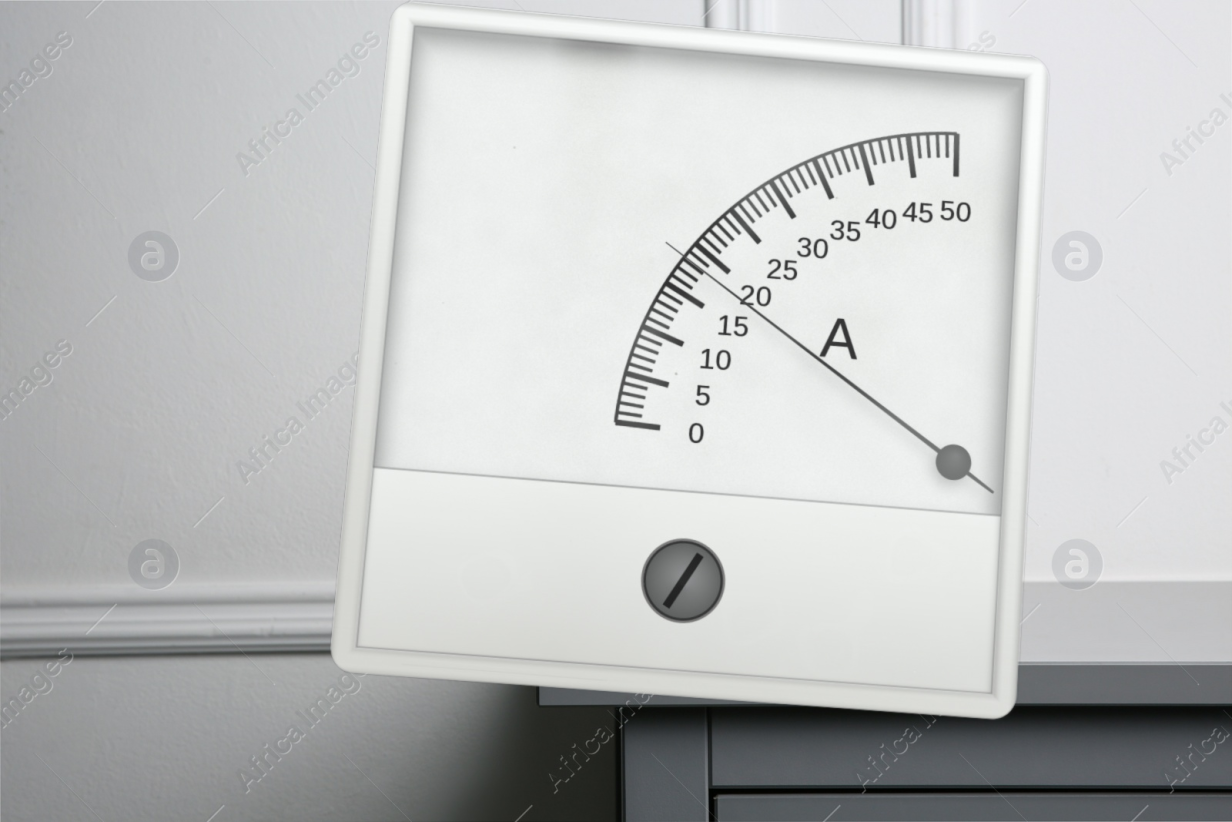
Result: 18 A
